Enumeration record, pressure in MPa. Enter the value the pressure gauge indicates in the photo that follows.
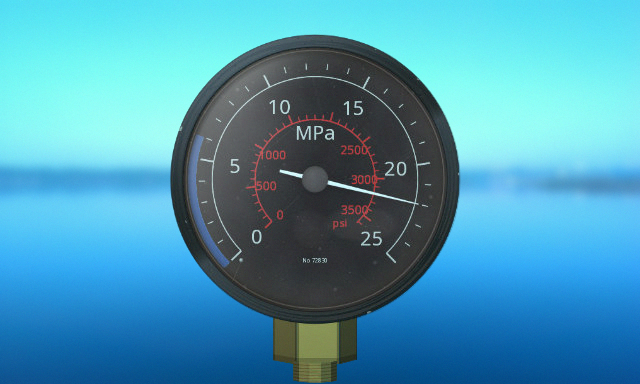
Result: 22 MPa
